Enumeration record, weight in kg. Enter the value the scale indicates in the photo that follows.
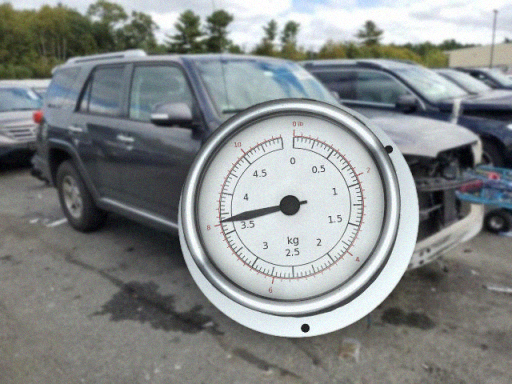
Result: 3.65 kg
